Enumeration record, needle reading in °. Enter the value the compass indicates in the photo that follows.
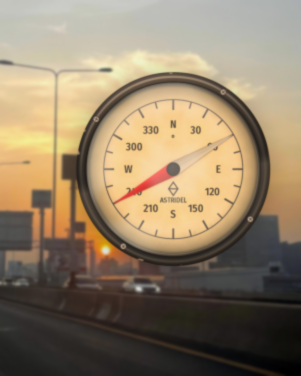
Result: 240 °
